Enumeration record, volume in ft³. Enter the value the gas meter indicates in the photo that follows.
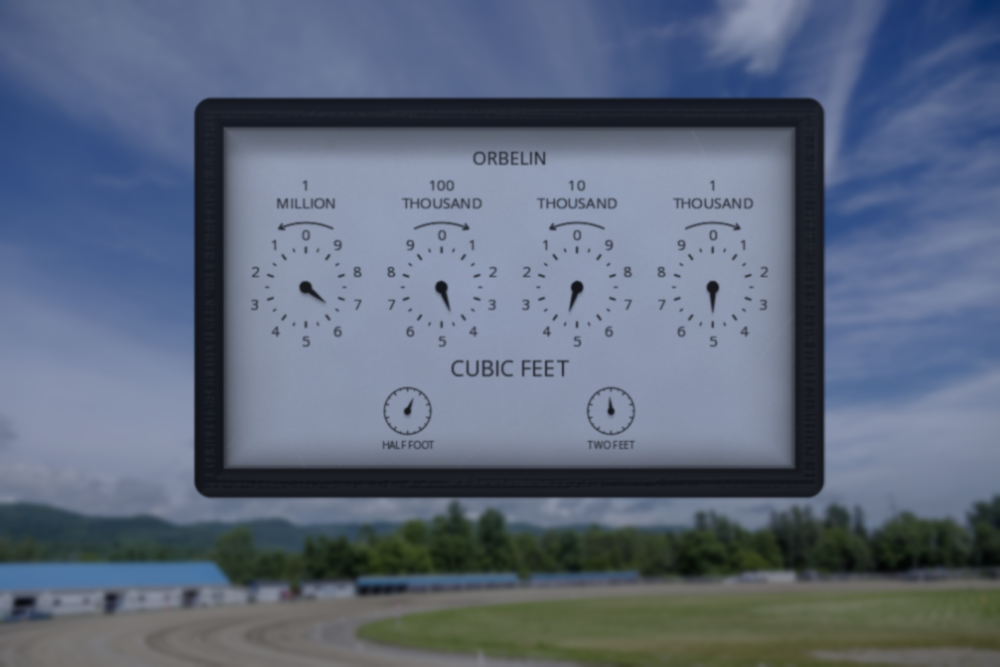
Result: 644500 ft³
